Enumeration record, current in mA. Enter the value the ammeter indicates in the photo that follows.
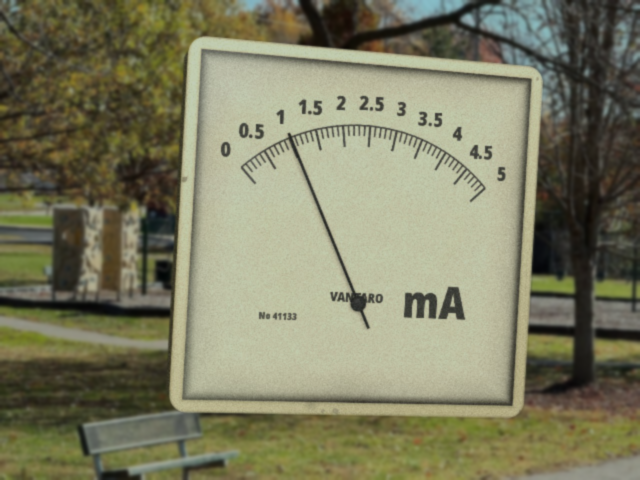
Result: 1 mA
